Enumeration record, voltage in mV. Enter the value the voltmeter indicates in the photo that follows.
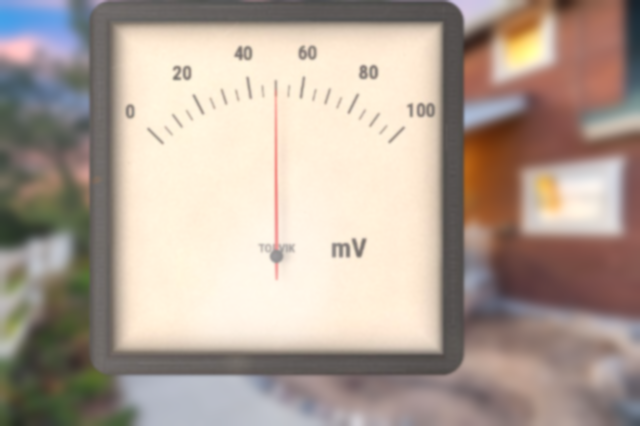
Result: 50 mV
